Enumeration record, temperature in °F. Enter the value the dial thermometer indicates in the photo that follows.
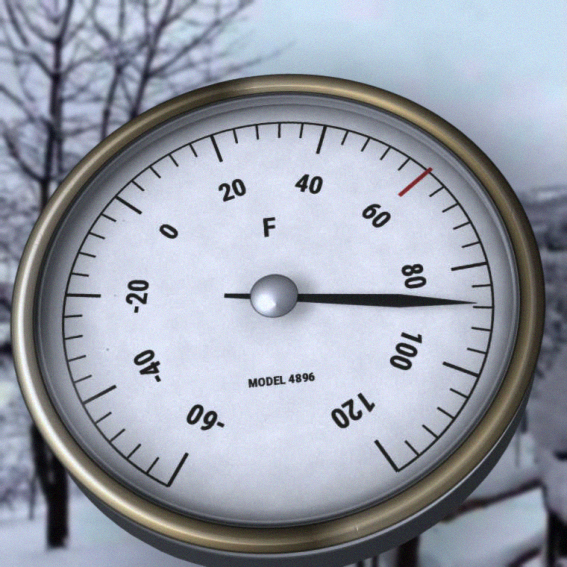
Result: 88 °F
